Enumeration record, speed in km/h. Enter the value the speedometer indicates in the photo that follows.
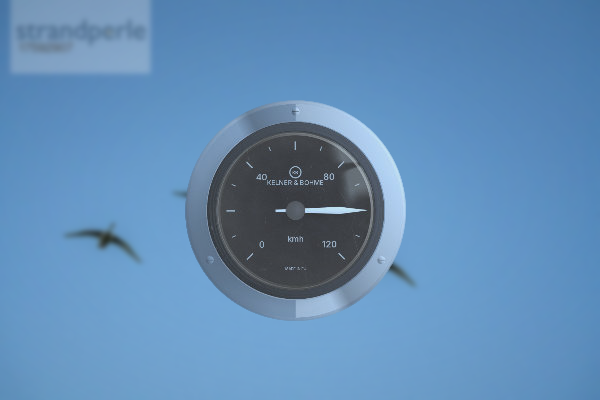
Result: 100 km/h
